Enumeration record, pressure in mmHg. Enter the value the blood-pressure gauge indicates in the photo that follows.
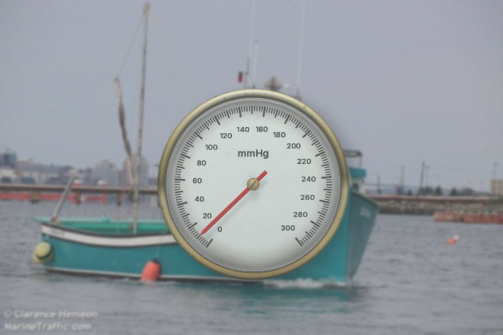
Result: 10 mmHg
